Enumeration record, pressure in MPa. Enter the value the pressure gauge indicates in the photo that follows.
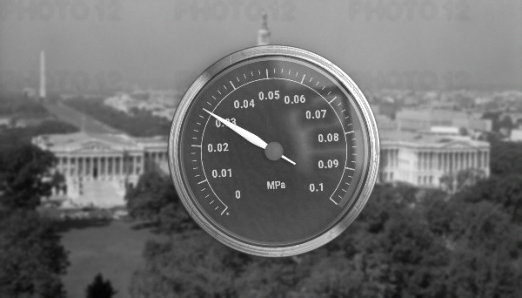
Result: 0.03 MPa
